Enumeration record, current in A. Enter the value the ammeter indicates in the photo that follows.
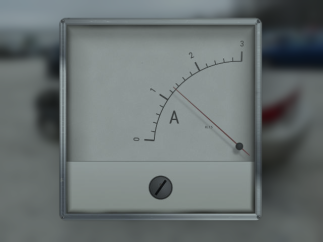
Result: 1.3 A
